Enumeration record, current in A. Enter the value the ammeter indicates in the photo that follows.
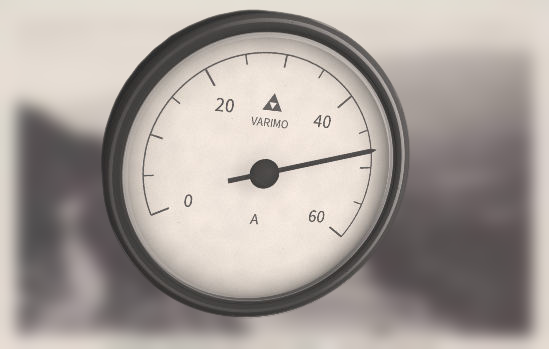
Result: 47.5 A
